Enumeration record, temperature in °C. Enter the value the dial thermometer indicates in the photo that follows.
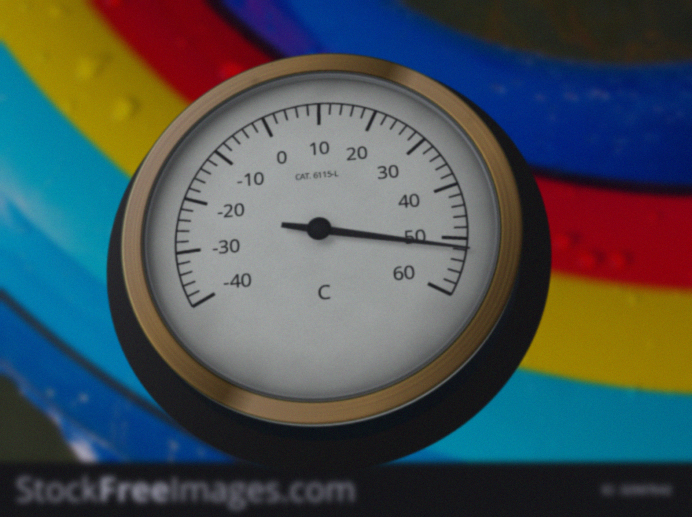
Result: 52 °C
